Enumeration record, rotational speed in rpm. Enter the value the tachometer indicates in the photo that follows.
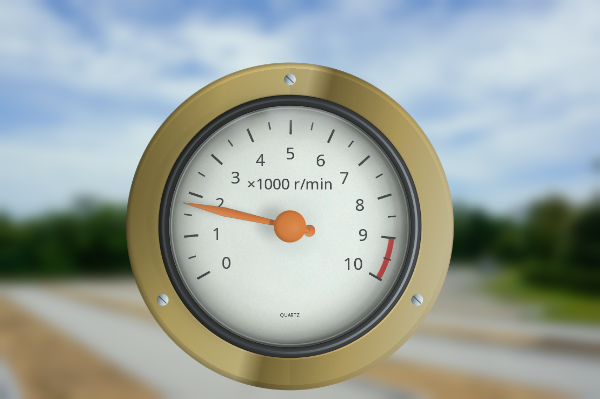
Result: 1750 rpm
